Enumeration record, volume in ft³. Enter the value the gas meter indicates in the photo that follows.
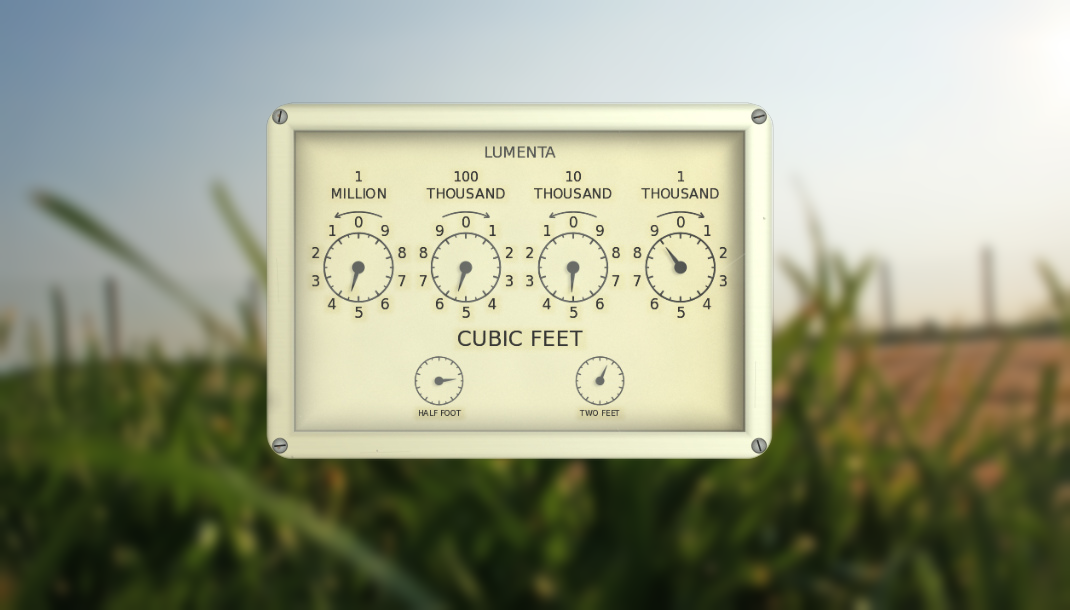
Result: 454900 ft³
